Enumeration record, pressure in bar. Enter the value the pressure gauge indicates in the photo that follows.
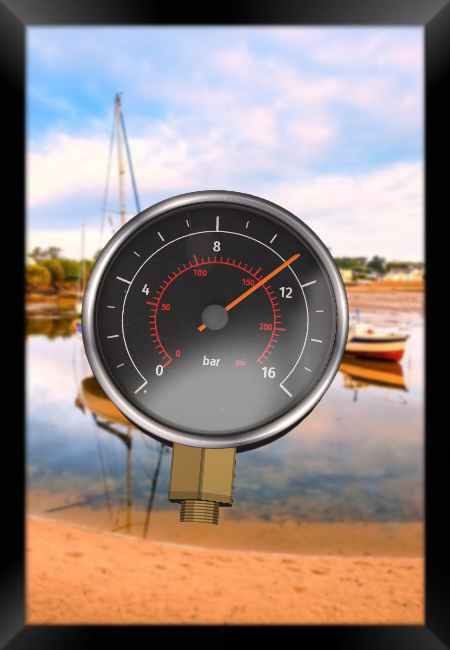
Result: 11 bar
